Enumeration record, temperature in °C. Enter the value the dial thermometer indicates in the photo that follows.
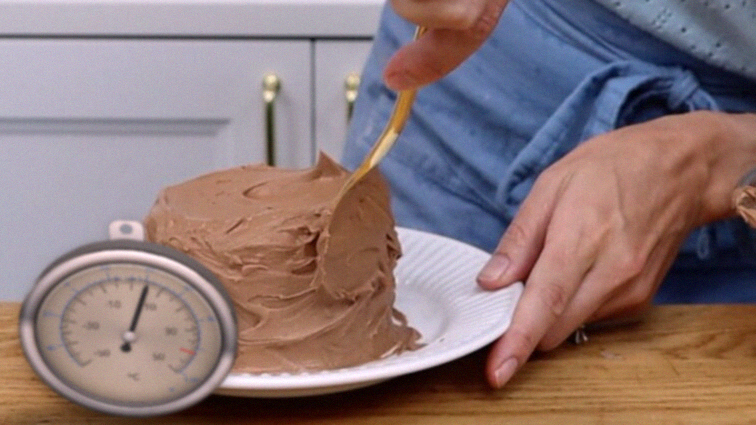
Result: 5 °C
